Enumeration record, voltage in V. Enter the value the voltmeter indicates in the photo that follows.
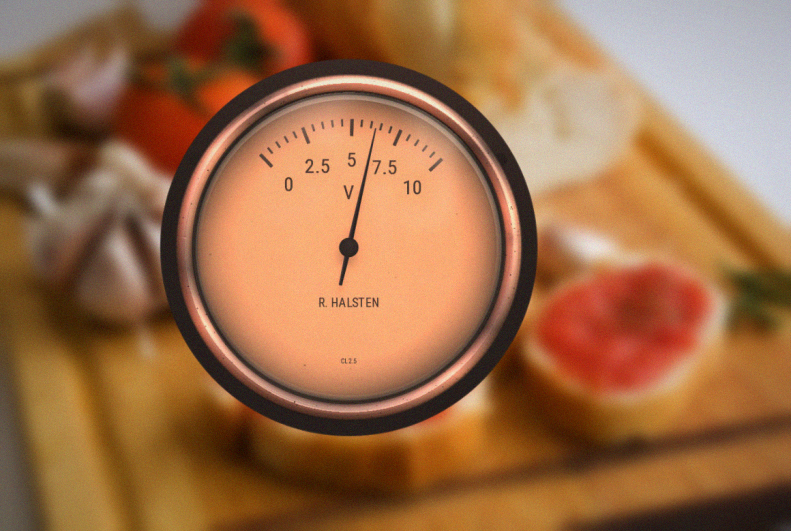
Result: 6.25 V
